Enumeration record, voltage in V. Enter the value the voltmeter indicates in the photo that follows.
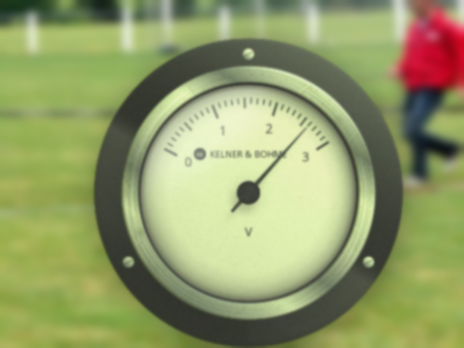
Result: 2.6 V
